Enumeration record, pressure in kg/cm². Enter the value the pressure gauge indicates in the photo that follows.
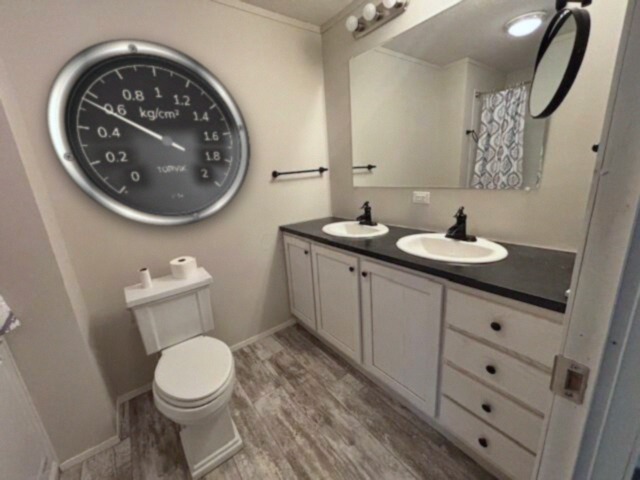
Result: 0.55 kg/cm²
